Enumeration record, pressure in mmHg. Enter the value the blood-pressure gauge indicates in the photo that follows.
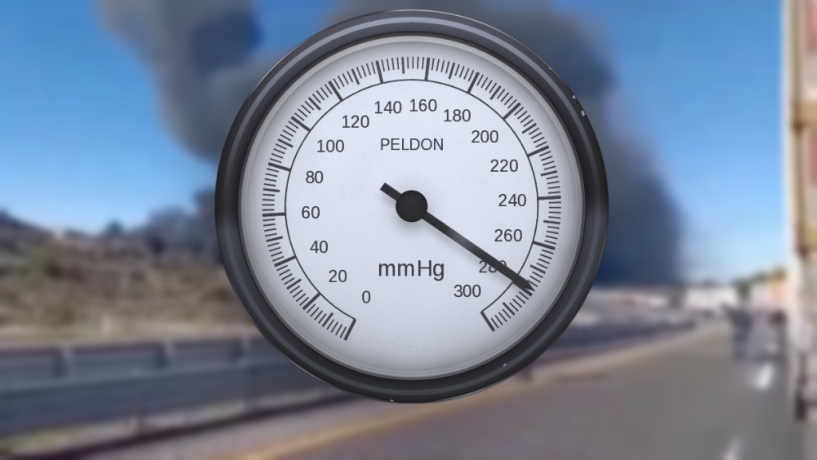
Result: 278 mmHg
